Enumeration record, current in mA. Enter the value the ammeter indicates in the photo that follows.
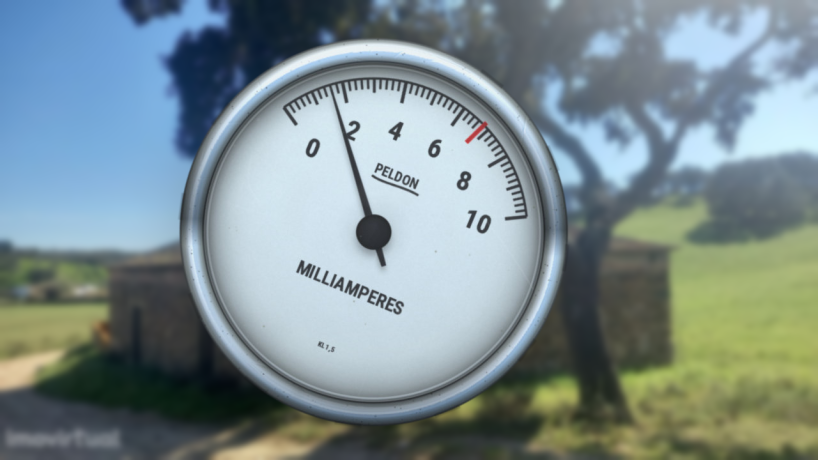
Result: 1.6 mA
